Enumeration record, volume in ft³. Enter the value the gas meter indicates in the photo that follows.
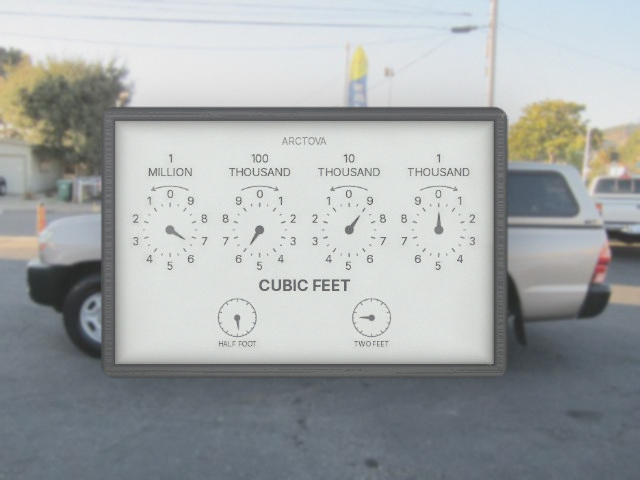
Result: 659000 ft³
